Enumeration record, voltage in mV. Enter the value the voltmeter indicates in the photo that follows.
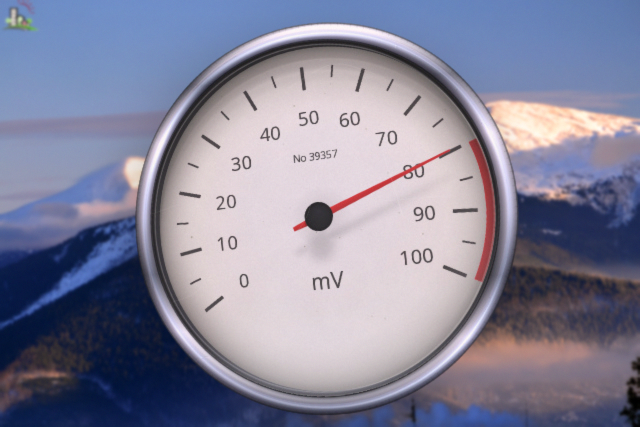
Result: 80 mV
